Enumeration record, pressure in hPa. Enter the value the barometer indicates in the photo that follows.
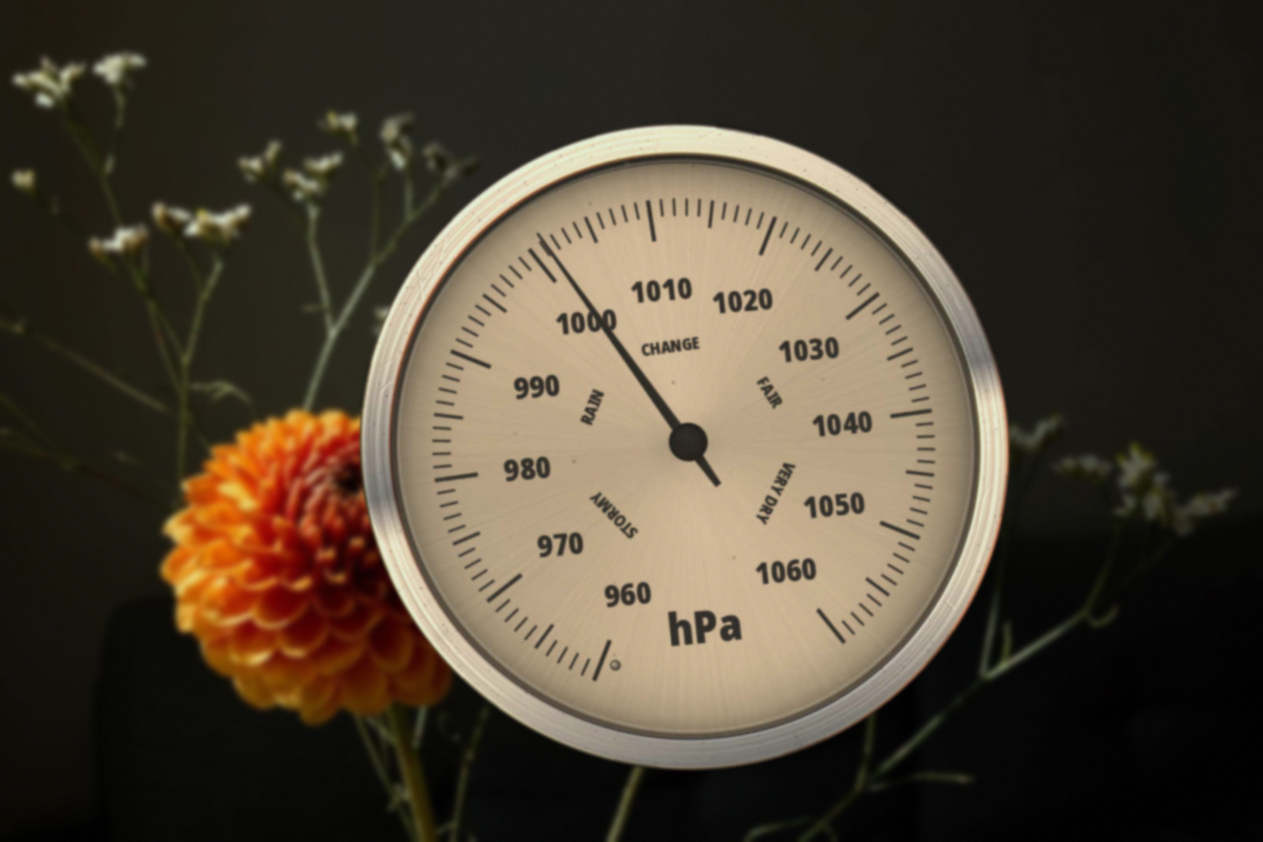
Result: 1001 hPa
